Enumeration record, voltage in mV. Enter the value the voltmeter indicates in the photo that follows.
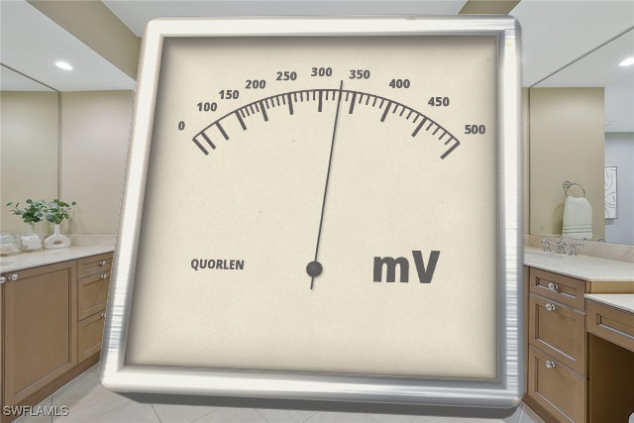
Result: 330 mV
